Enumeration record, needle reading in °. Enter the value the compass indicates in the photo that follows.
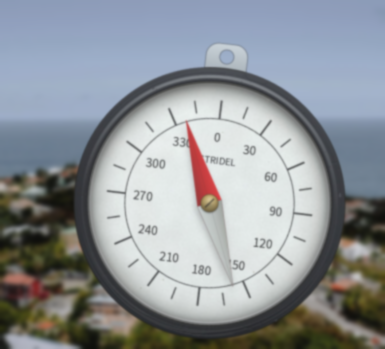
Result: 337.5 °
